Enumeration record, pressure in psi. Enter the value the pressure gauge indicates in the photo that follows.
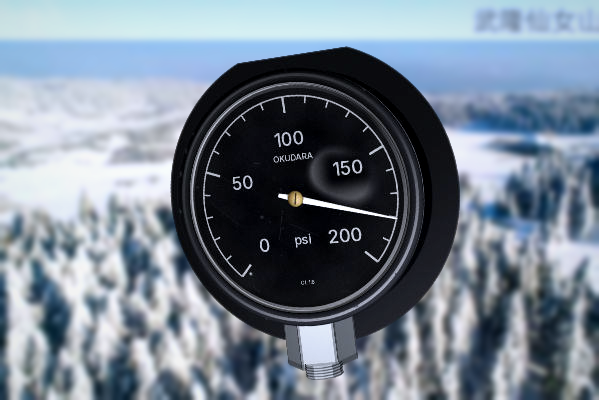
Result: 180 psi
